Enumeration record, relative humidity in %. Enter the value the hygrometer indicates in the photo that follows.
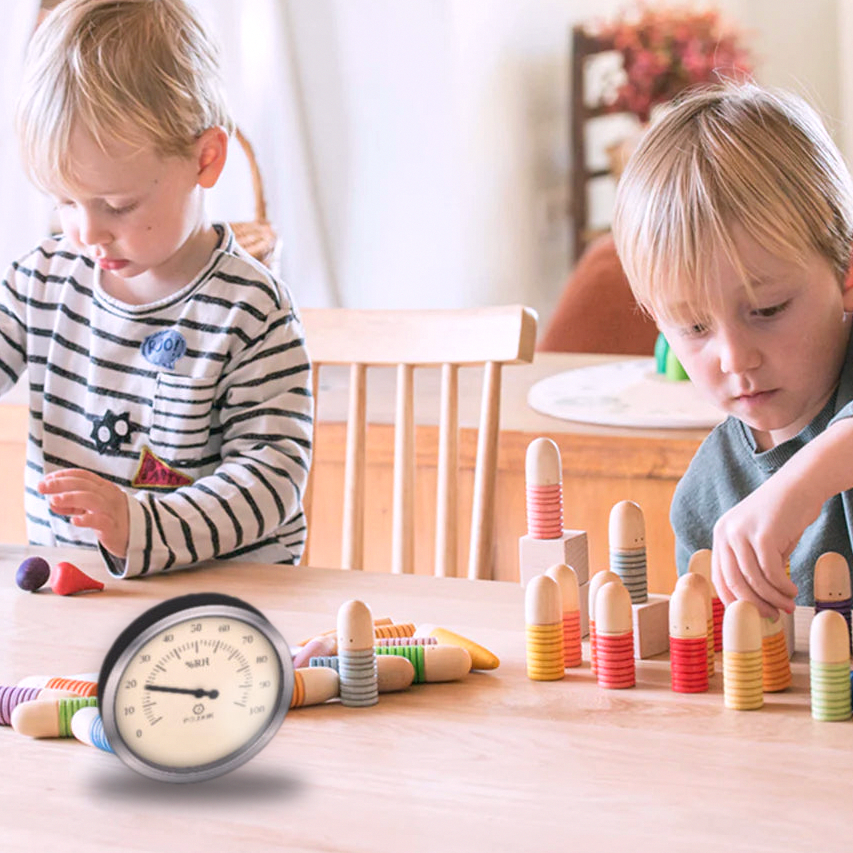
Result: 20 %
